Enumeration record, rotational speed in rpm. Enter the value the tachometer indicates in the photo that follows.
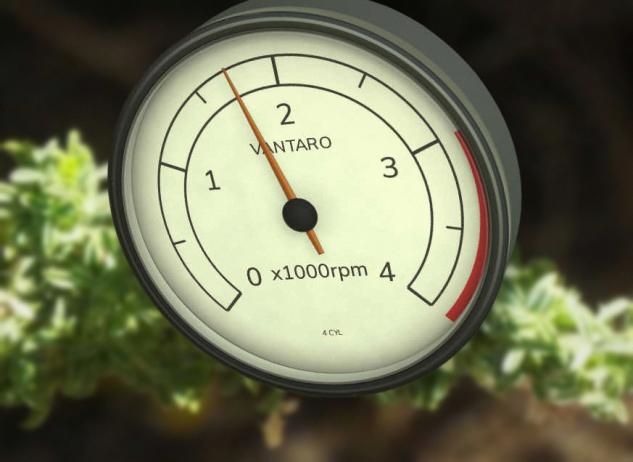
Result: 1750 rpm
